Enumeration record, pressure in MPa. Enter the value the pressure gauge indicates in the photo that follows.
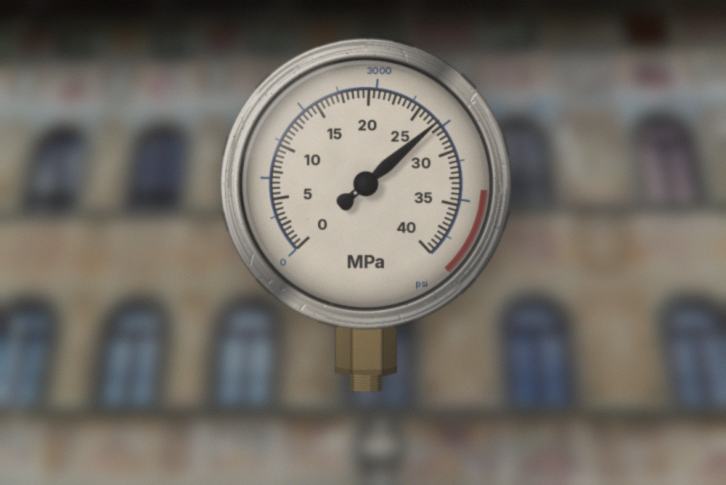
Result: 27 MPa
